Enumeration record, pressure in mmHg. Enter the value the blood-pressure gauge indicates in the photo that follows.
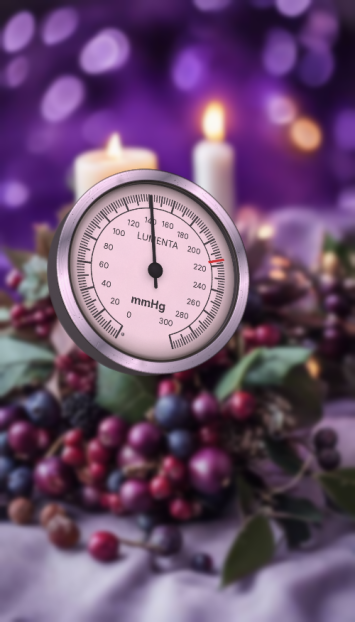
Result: 140 mmHg
